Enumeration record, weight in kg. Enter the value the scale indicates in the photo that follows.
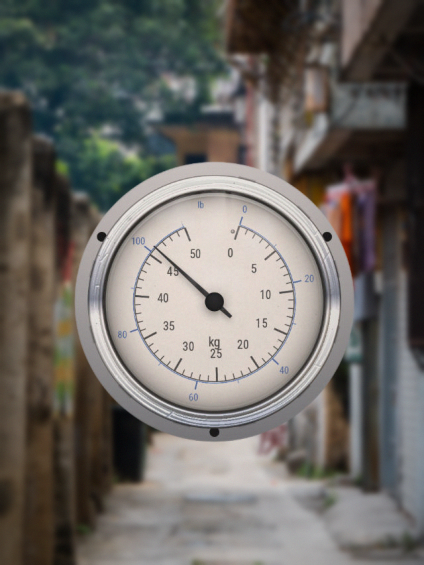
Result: 46 kg
